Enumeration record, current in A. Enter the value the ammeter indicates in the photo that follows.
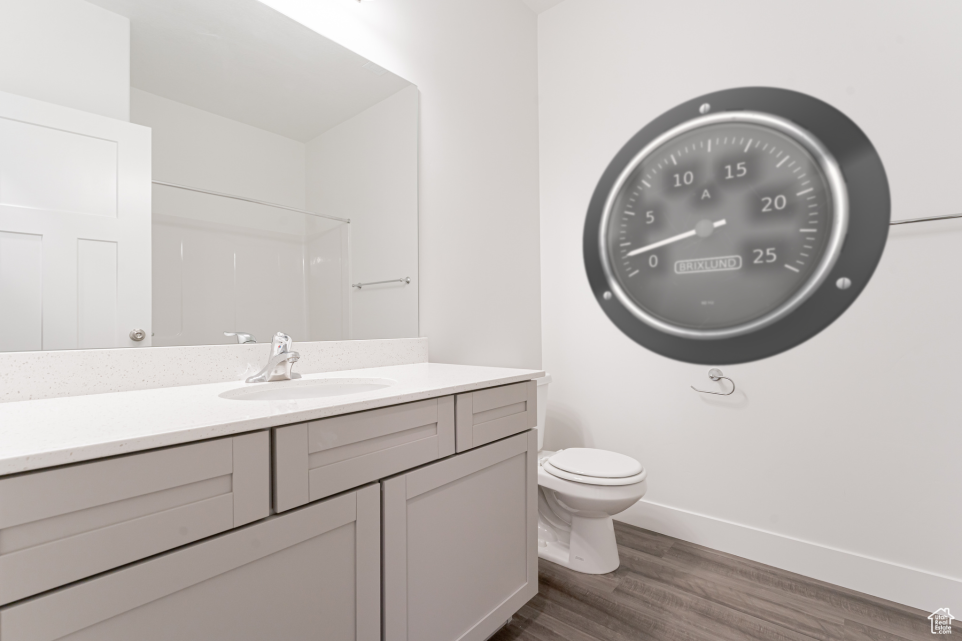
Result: 1.5 A
